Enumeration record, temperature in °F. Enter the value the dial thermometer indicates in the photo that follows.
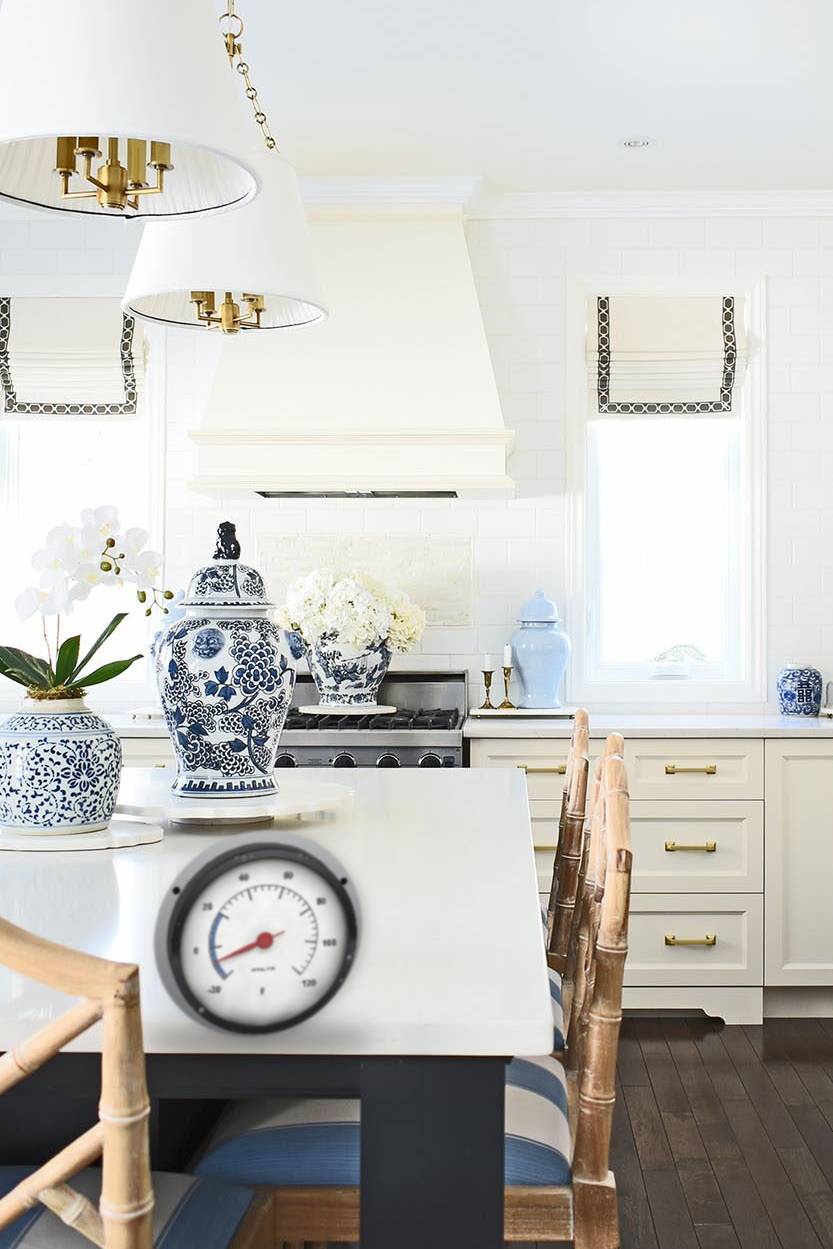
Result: -8 °F
